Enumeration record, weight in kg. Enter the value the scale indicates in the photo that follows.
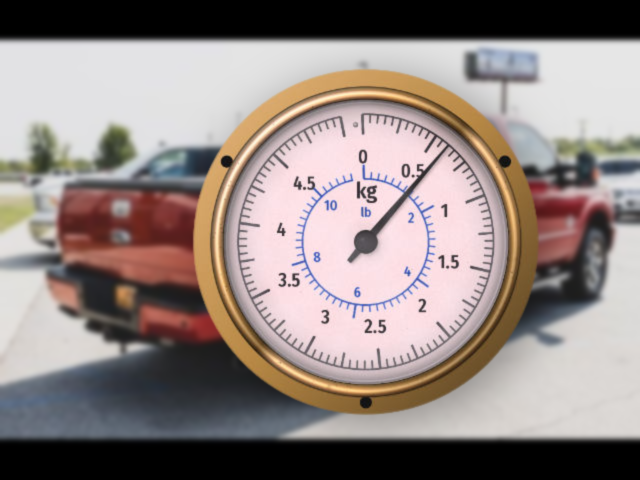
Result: 0.6 kg
